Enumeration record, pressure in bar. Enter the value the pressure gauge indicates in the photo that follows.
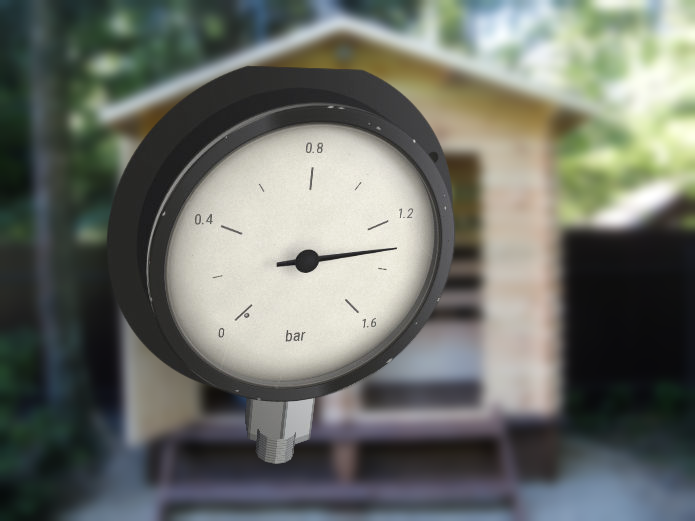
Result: 1.3 bar
